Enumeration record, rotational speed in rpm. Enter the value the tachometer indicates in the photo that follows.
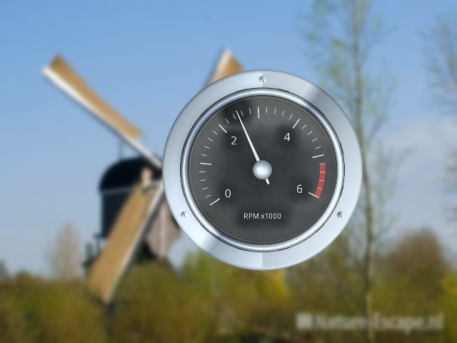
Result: 2500 rpm
